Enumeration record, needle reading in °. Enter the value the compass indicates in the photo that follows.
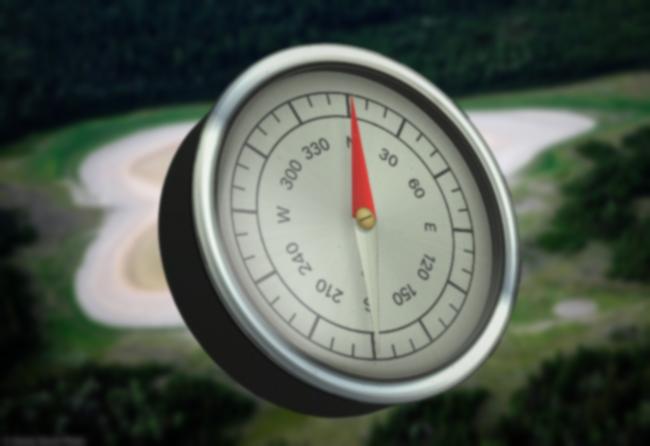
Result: 0 °
